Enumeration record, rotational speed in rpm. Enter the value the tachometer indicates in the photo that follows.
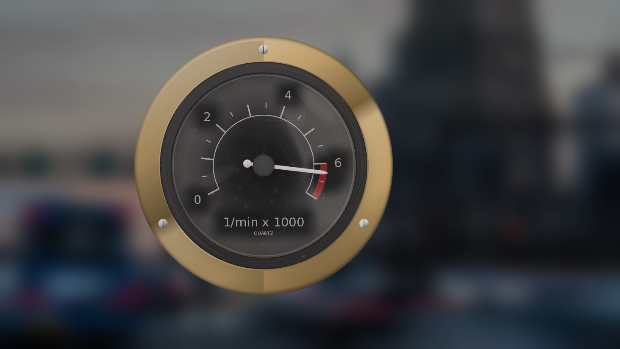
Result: 6250 rpm
